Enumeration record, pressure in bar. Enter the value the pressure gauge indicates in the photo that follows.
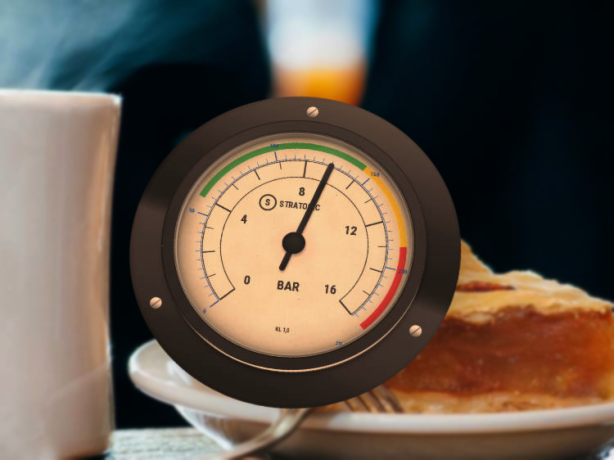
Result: 9 bar
